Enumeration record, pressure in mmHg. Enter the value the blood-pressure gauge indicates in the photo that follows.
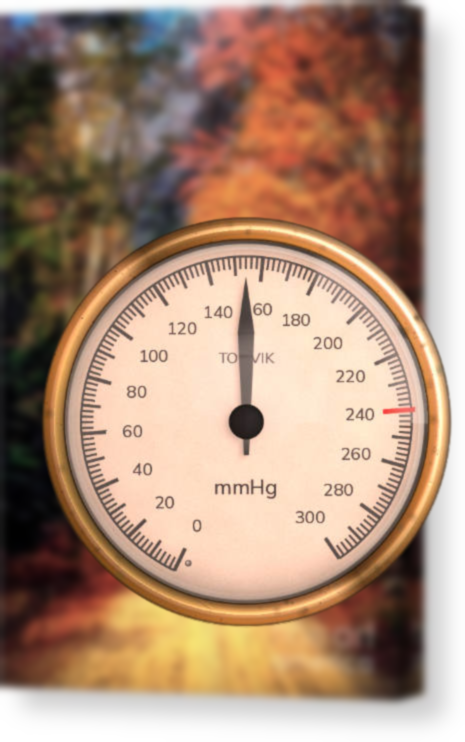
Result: 154 mmHg
